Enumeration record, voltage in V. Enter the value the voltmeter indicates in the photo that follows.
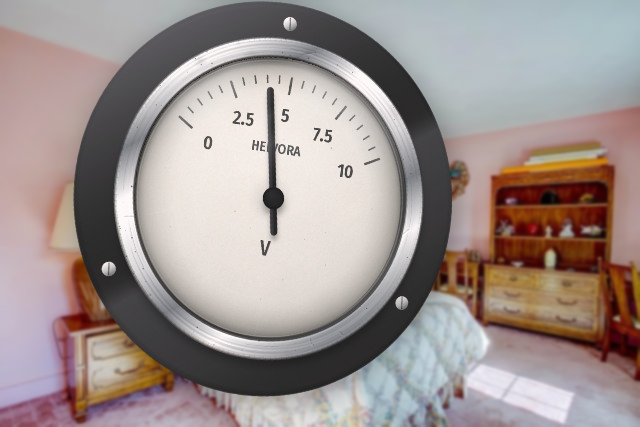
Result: 4 V
